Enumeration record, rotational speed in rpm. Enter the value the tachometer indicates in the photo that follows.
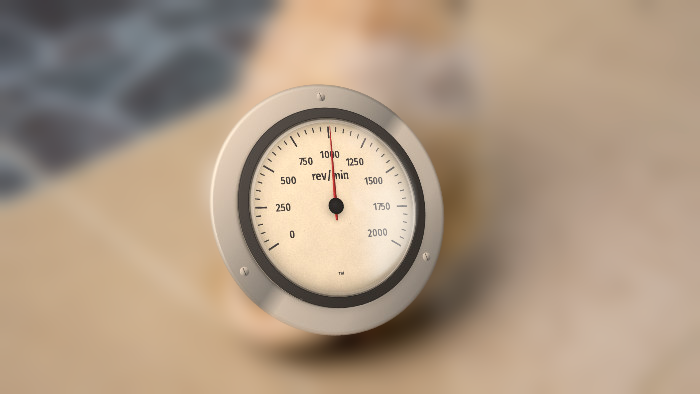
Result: 1000 rpm
